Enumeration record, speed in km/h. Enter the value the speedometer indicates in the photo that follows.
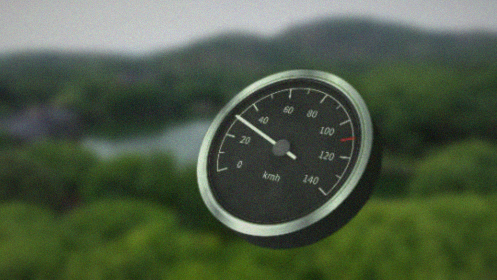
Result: 30 km/h
